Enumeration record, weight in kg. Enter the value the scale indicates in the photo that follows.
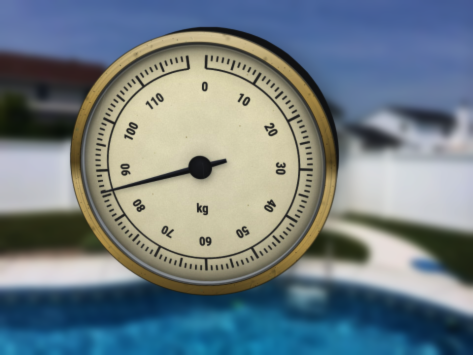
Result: 86 kg
